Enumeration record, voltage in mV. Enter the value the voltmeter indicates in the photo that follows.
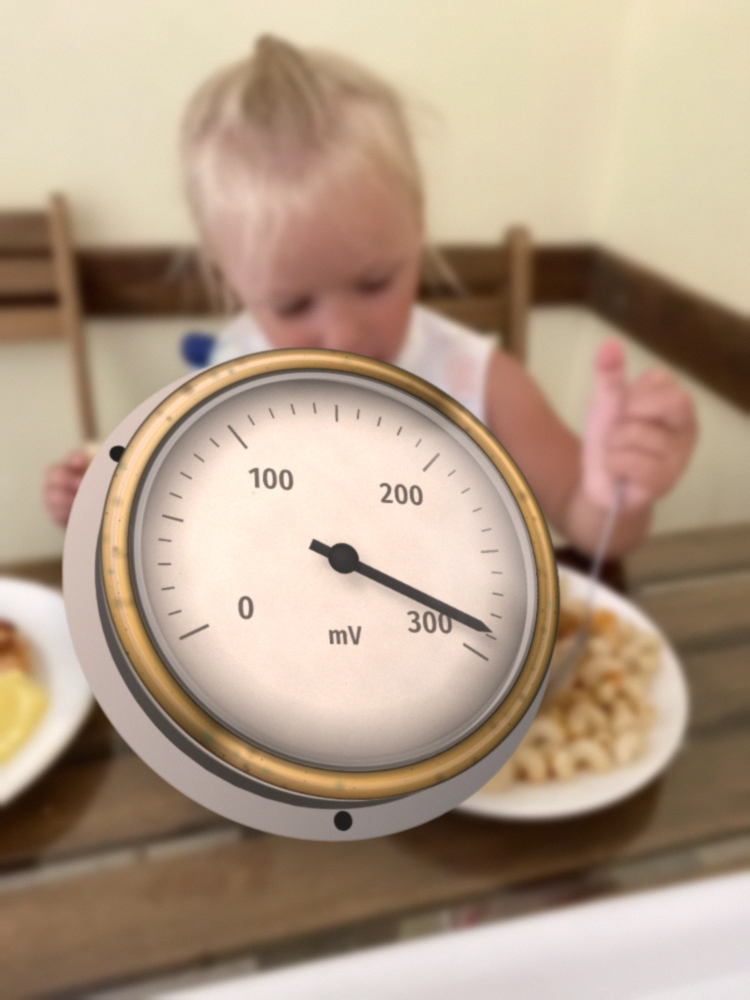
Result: 290 mV
